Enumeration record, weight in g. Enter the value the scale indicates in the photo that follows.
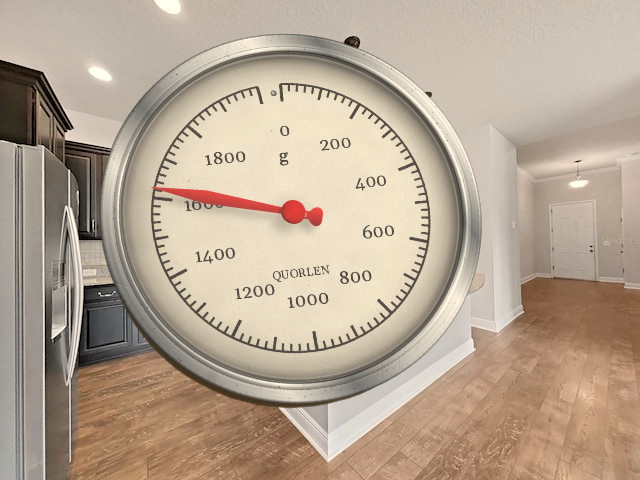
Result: 1620 g
